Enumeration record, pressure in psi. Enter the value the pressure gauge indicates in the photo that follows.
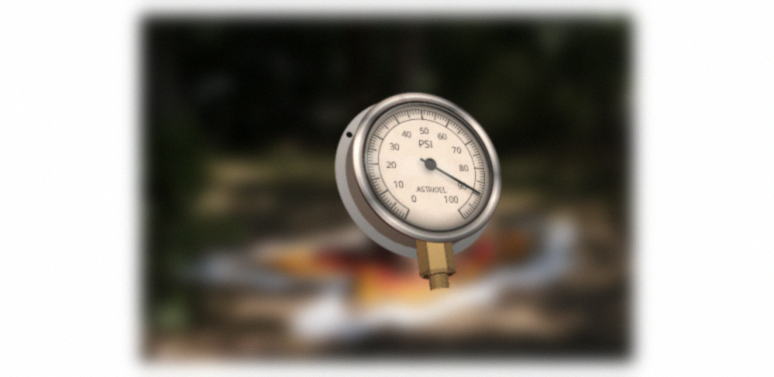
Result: 90 psi
